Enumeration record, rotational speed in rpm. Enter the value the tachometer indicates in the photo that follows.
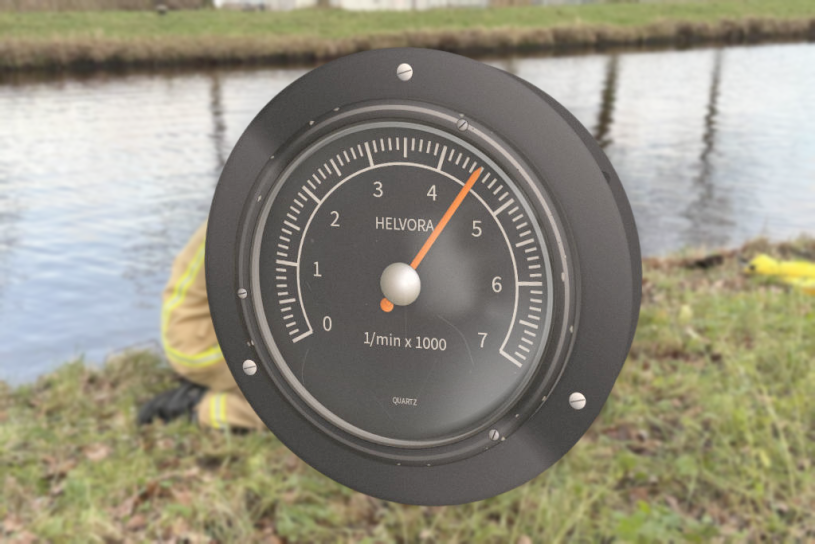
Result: 4500 rpm
